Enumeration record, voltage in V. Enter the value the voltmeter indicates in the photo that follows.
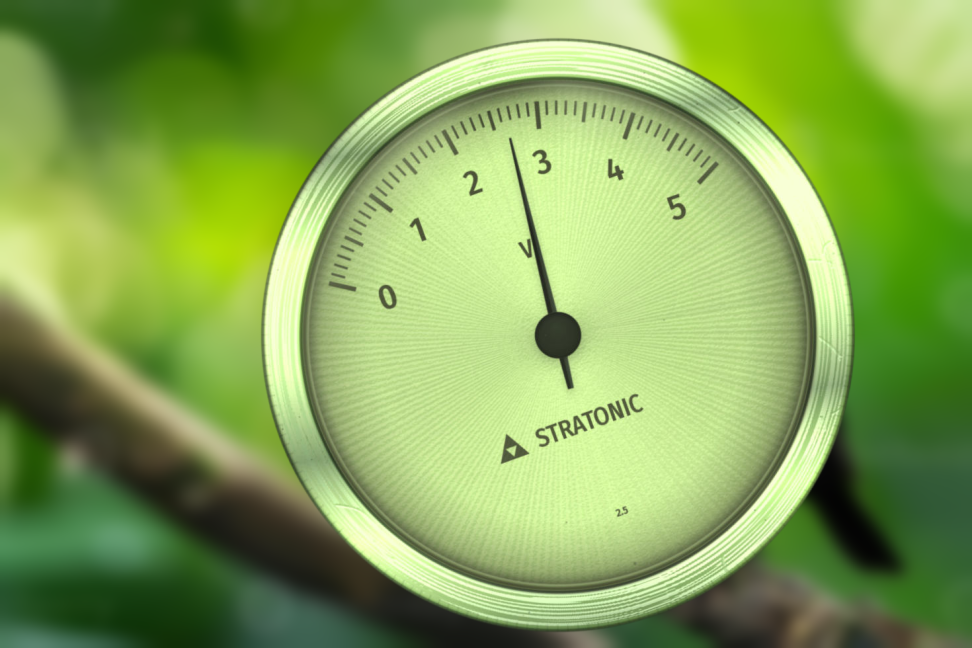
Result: 2.65 V
